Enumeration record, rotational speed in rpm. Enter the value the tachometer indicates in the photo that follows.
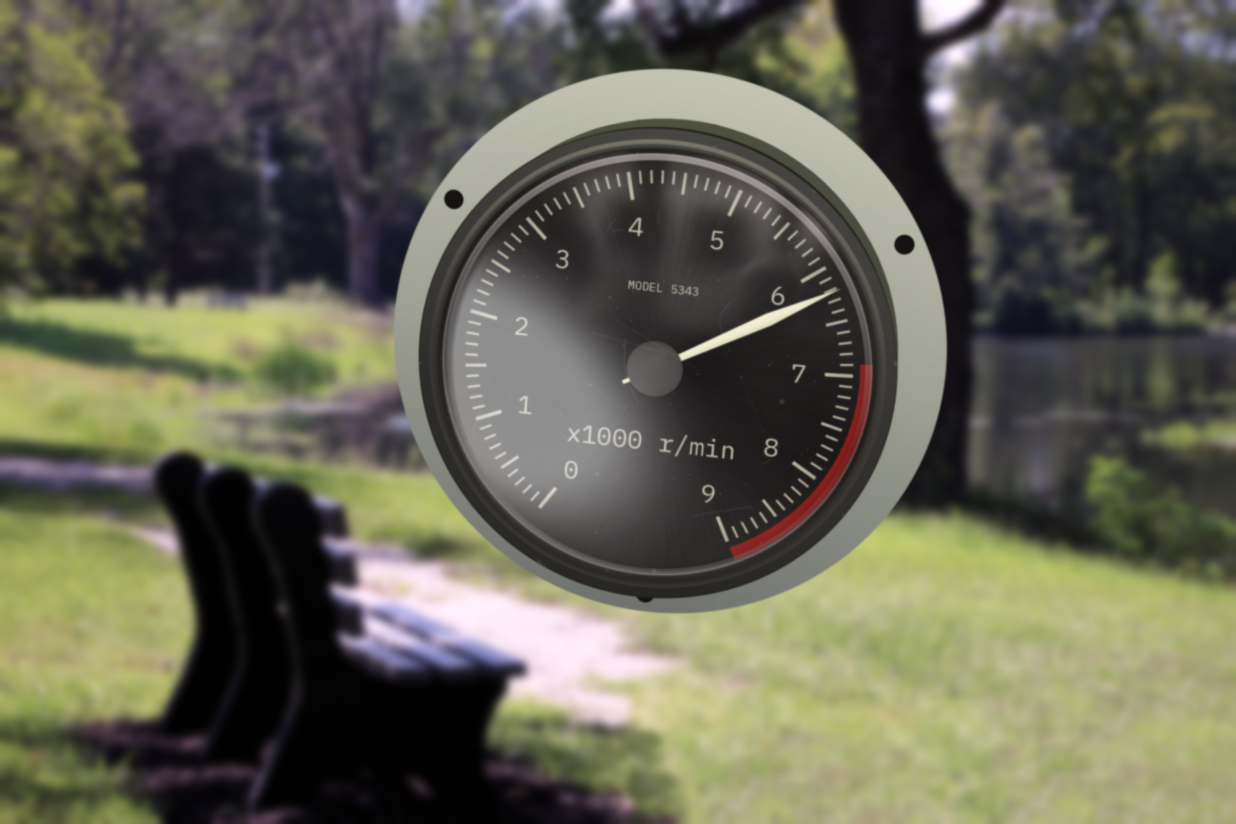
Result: 6200 rpm
